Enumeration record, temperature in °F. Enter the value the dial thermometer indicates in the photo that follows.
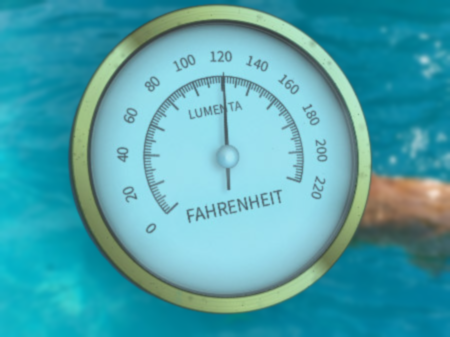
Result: 120 °F
